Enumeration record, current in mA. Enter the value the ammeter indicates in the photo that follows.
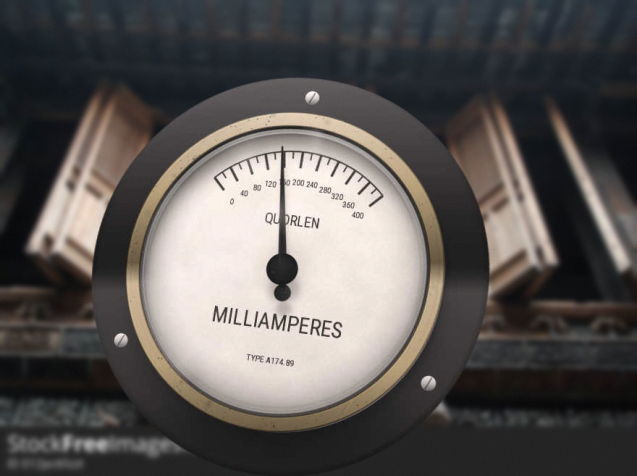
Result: 160 mA
